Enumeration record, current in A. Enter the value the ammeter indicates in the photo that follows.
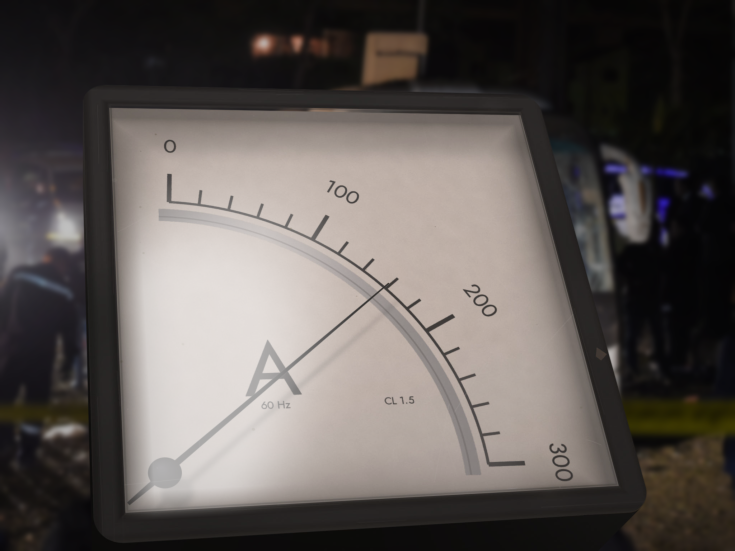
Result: 160 A
